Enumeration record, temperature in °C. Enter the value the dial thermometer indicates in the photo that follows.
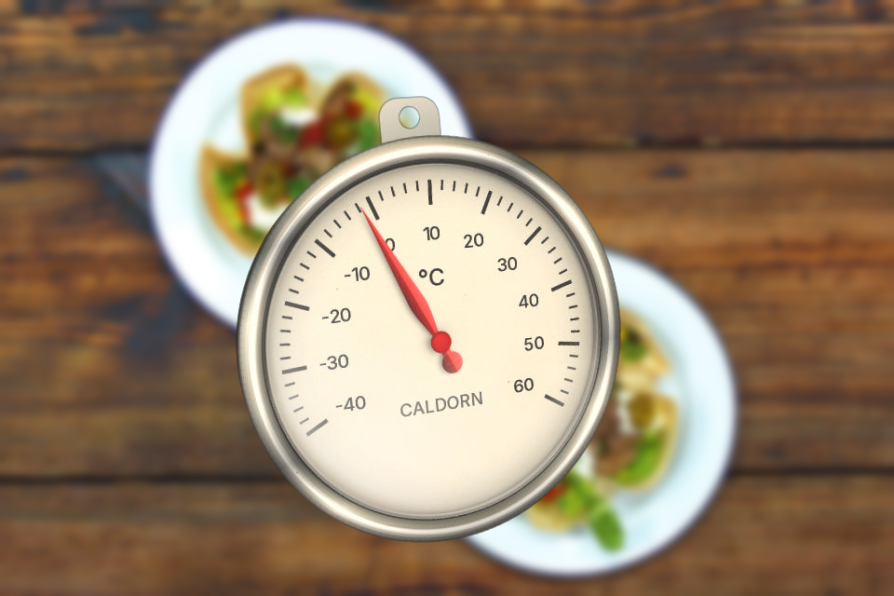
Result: -2 °C
